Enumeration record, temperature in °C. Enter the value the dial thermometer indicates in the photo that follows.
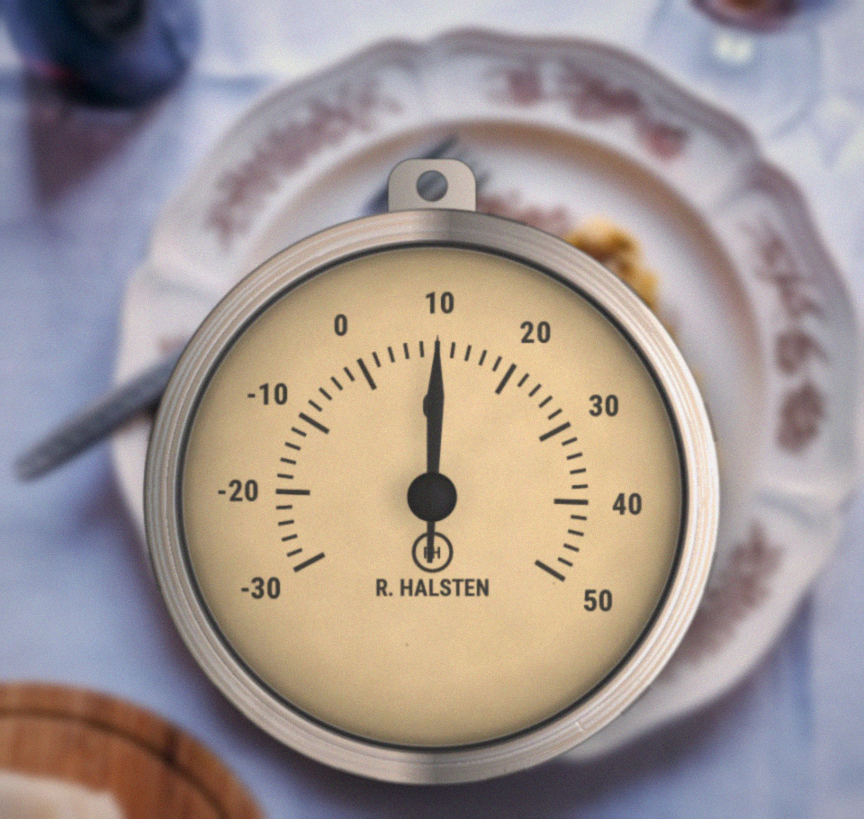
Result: 10 °C
